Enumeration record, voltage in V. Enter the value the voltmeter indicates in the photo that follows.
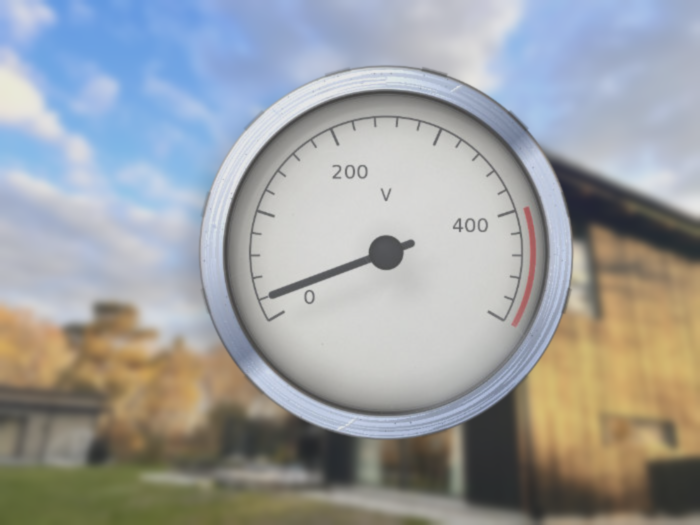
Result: 20 V
